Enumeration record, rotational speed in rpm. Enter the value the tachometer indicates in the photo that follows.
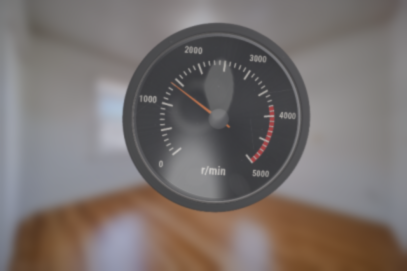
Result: 1400 rpm
